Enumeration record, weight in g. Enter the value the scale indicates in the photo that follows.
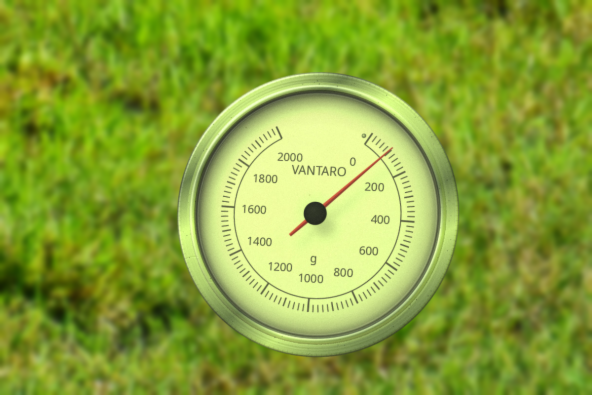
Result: 100 g
